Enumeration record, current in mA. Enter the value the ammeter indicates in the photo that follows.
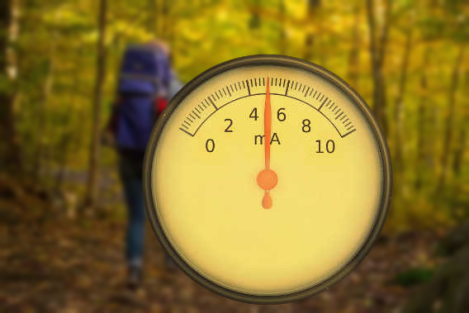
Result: 5 mA
